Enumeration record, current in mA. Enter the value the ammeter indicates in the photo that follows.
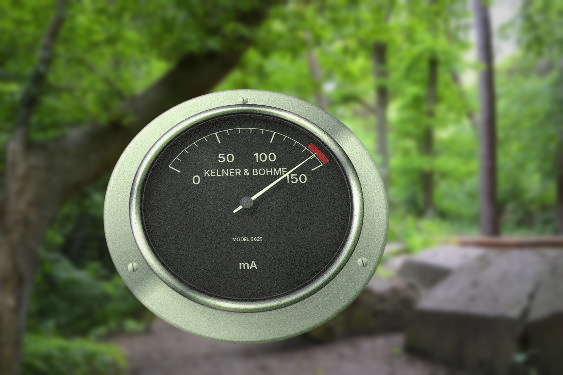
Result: 140 mA
